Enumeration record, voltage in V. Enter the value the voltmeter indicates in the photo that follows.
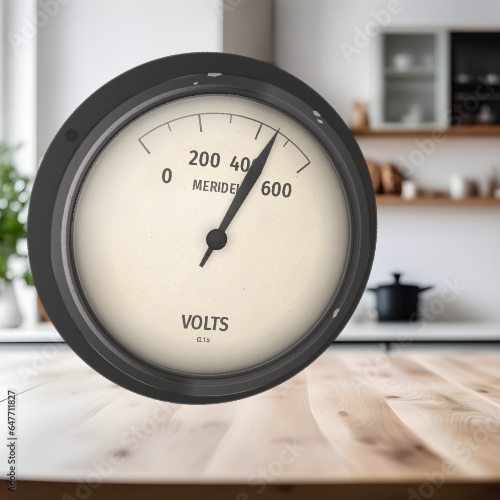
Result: 450 V
